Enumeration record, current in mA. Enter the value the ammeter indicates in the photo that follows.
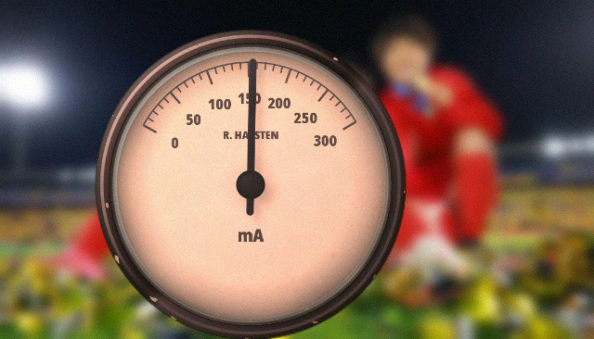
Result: 155 mA
